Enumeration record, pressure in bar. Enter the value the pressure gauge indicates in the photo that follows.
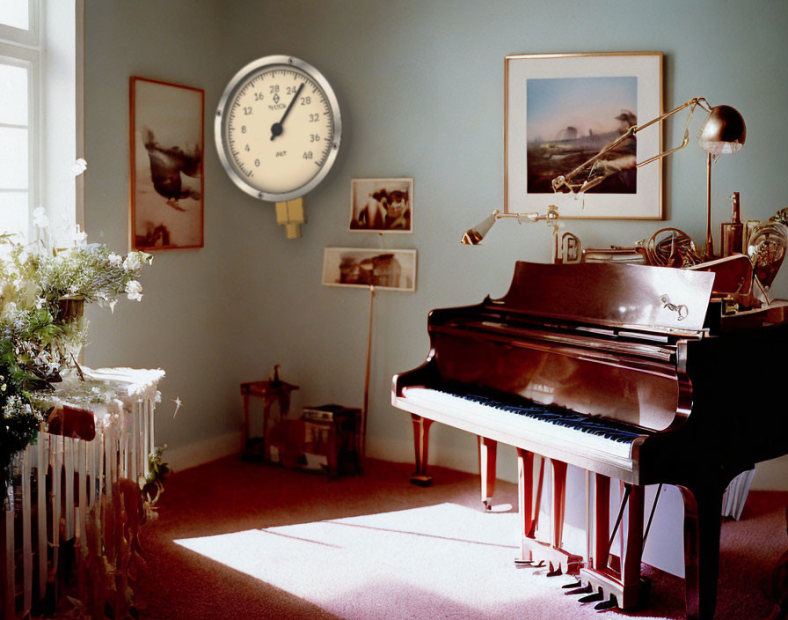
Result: 26 bar
